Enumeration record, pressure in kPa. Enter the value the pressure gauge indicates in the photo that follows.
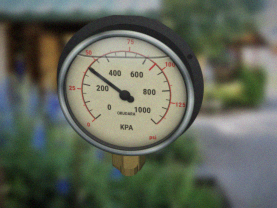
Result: 300 kPa
